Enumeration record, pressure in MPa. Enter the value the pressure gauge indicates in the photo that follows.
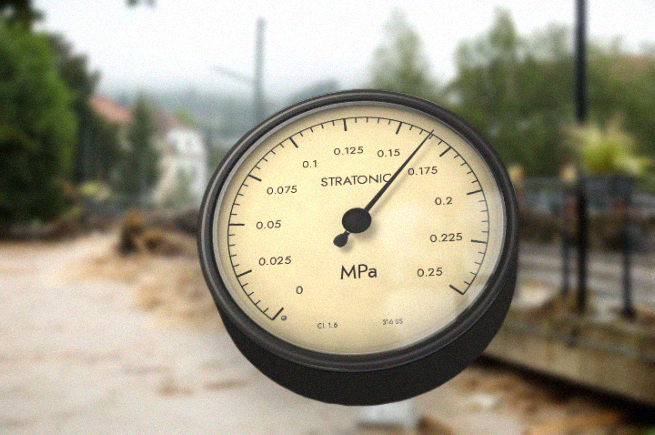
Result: 0.165 MPa
